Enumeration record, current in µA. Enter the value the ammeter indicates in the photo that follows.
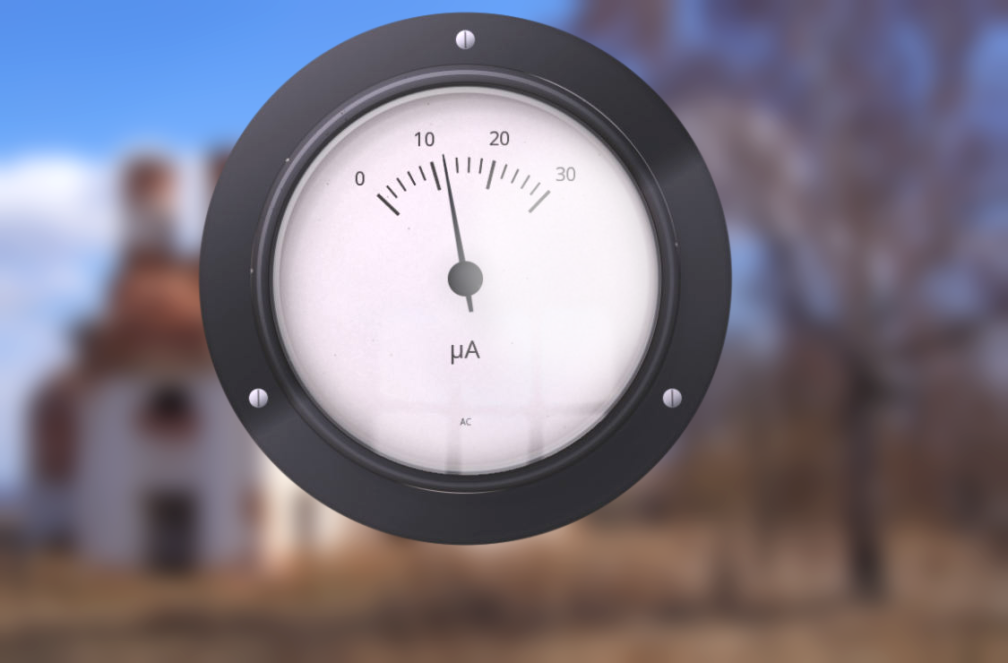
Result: 12 µA
